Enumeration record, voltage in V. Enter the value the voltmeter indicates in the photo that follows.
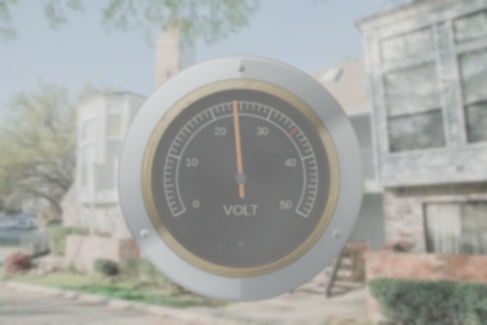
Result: 24 V
